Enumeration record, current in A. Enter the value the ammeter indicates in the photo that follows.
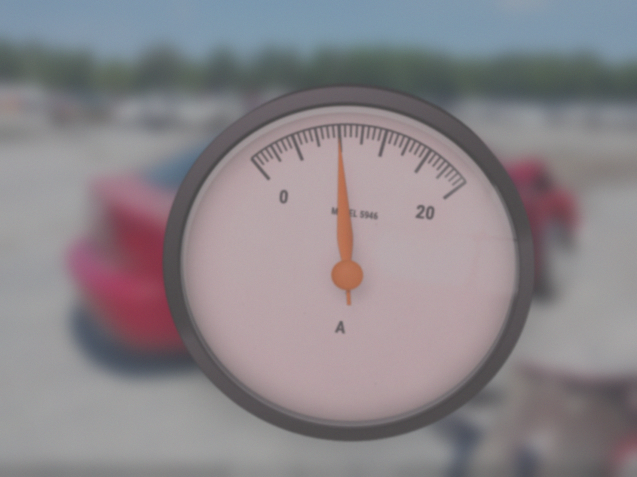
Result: 8 A
